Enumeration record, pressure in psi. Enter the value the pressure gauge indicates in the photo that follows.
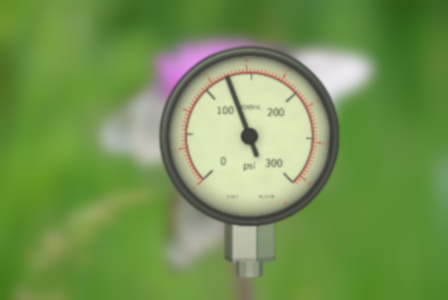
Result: 125 psi
